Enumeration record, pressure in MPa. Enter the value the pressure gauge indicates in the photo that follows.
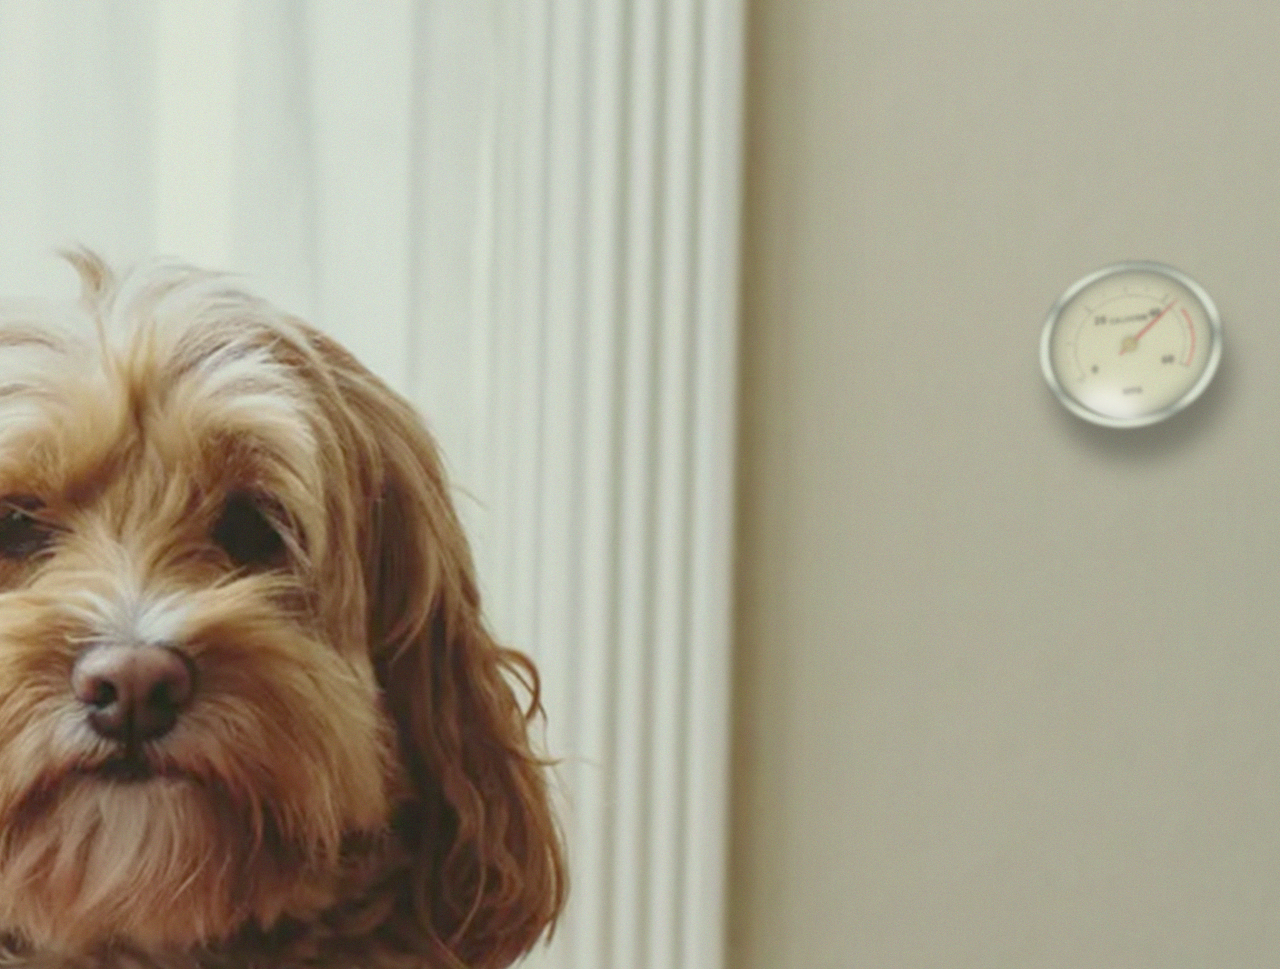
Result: 42.5 MPa
